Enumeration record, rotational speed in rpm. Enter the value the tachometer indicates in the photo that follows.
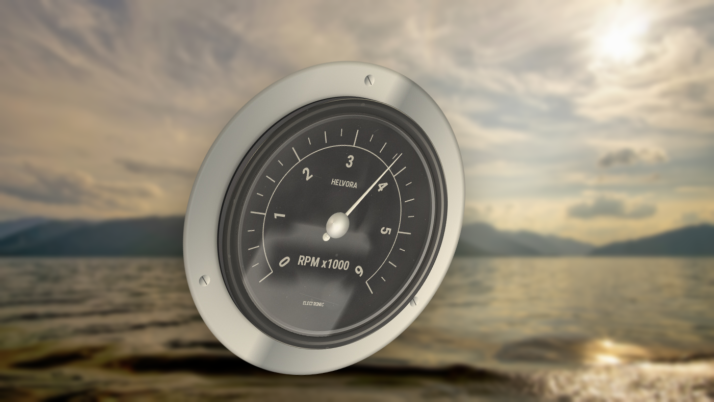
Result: 3750 rpm
